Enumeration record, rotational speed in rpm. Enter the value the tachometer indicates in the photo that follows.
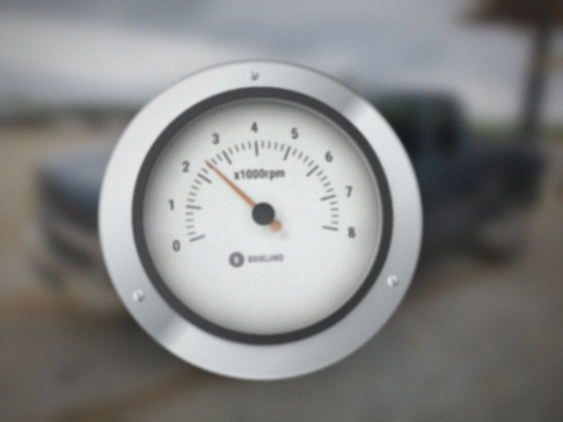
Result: 2400 rpm
